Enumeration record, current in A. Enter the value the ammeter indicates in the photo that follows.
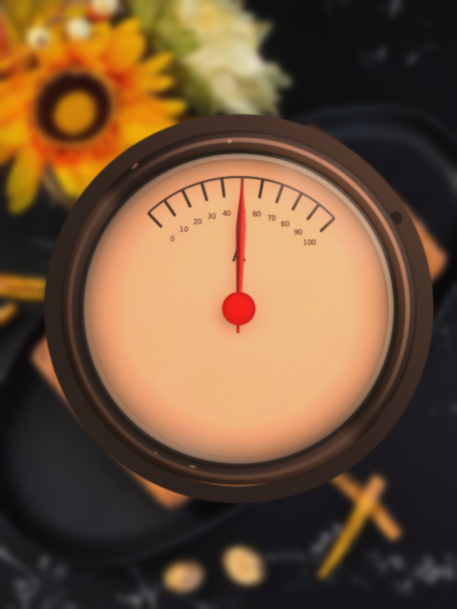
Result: 50 A
